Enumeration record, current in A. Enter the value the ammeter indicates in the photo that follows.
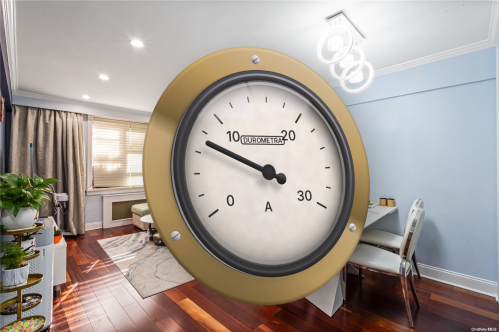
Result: 7 A
